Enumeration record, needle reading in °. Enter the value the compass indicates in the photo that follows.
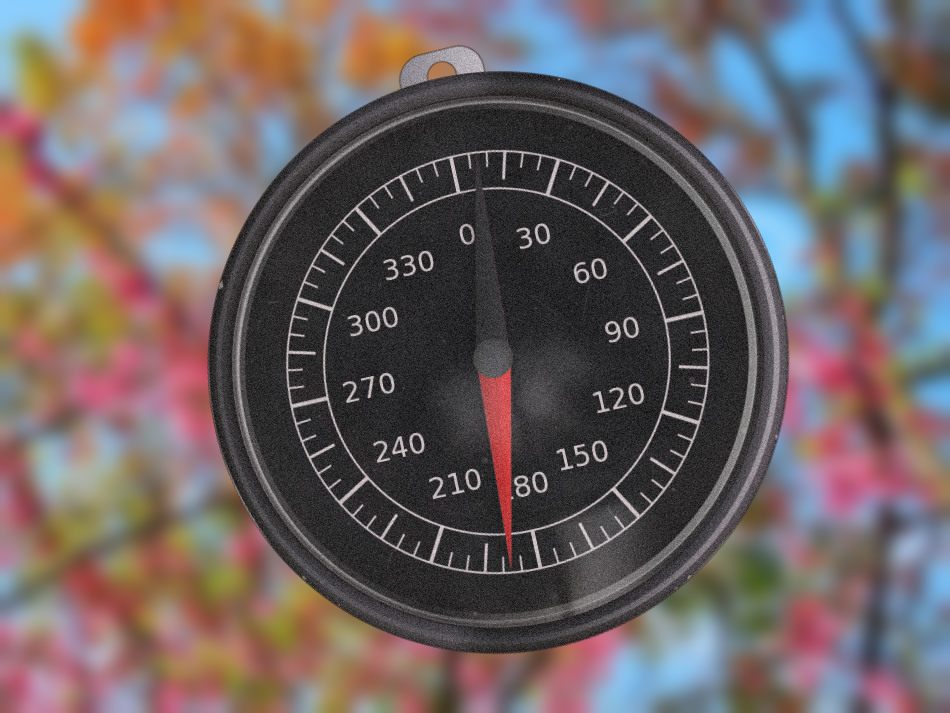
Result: 187.5 °
